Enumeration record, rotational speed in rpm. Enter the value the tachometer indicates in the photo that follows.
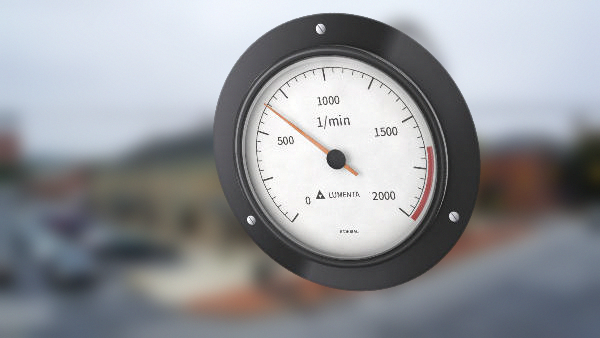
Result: 650 rpm
